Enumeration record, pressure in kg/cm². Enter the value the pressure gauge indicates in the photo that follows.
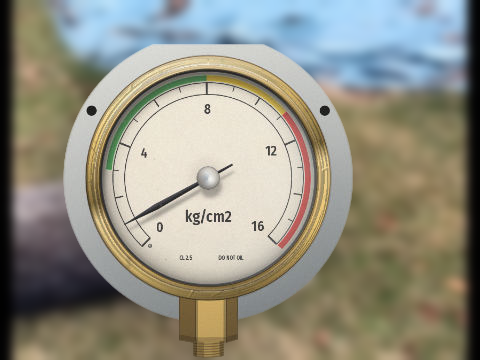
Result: 1 kg/cm²
